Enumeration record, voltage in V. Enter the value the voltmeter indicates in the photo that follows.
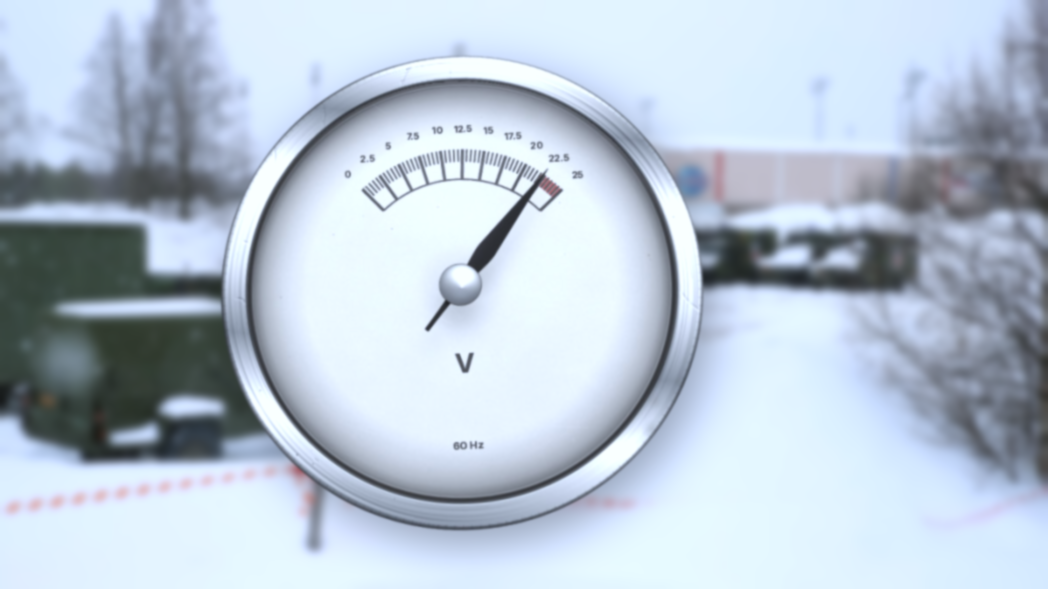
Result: 22.5 V
